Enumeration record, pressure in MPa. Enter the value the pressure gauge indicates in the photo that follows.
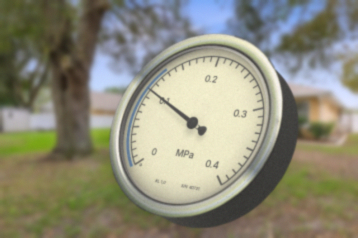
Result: 0.1 MPa
